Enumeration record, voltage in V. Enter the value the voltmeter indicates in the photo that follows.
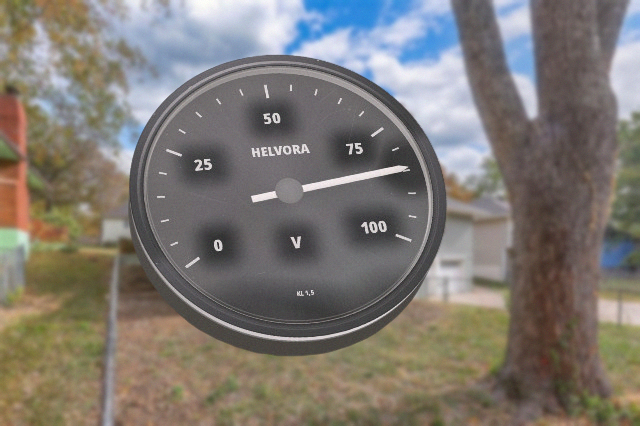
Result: 85 V
